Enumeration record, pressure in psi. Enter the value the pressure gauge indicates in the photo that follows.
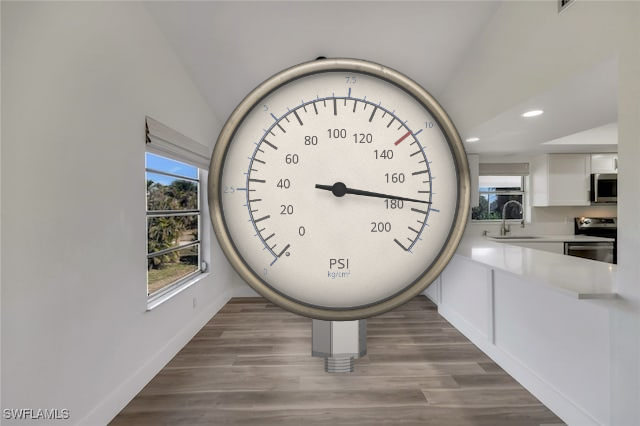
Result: 175 psi
